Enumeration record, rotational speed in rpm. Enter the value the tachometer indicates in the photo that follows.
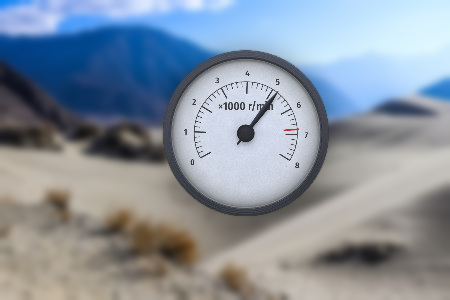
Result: 5200 rpm
